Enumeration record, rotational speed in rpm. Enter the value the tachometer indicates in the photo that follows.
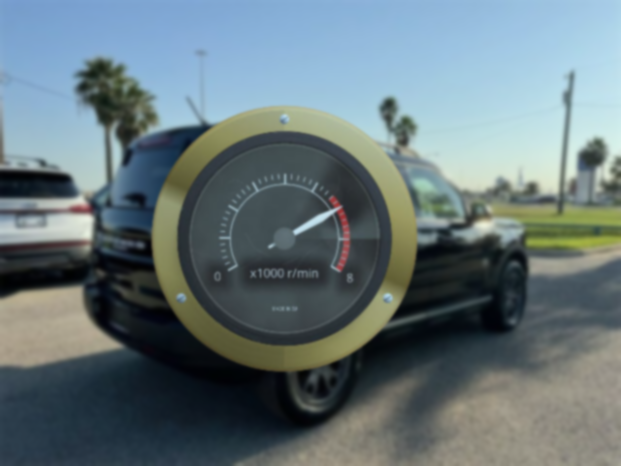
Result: 6000 rpm
